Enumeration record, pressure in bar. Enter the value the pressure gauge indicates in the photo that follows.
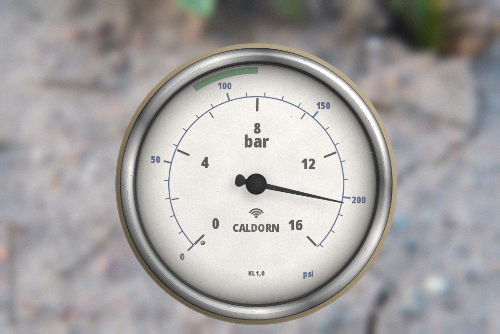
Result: 14 bar
